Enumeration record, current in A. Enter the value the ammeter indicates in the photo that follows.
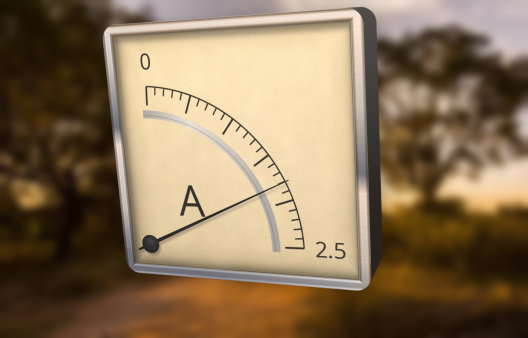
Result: 1.8 A
